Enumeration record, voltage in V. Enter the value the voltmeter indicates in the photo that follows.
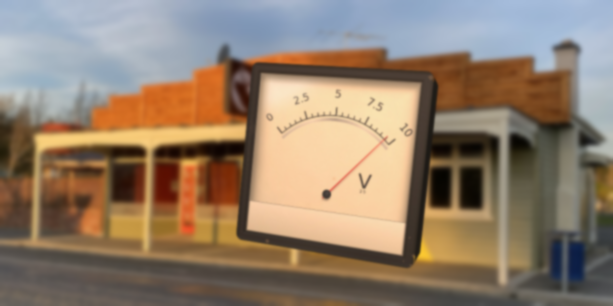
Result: 9.5 V
